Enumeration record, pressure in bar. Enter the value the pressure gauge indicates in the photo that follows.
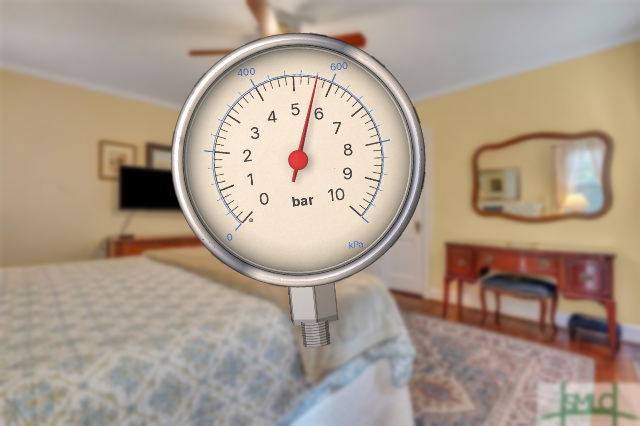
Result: 5.6 bar
